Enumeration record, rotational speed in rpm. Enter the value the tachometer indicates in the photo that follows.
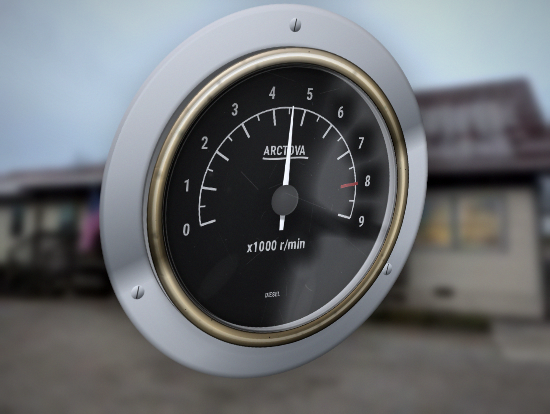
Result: 4500 rpm
